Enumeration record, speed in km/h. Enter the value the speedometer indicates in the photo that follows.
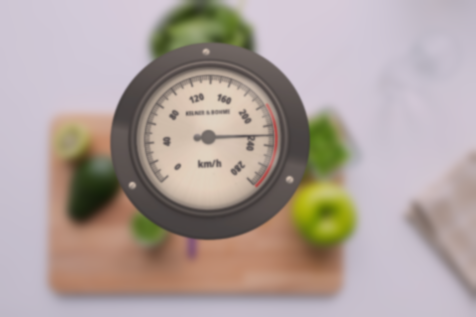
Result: 230 km/h
